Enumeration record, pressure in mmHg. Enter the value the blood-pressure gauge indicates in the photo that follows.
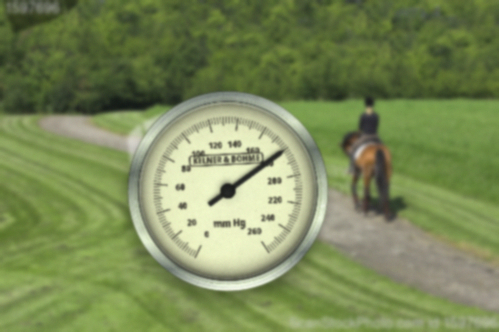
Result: 180 mmHg
